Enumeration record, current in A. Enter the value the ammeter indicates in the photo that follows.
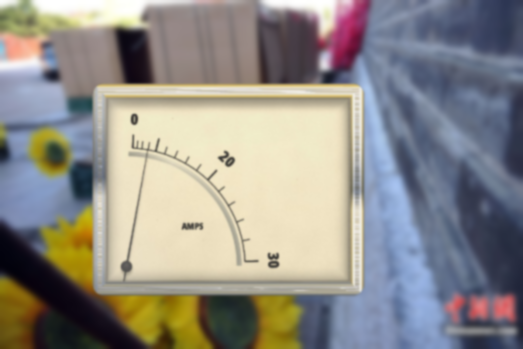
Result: 8 A
